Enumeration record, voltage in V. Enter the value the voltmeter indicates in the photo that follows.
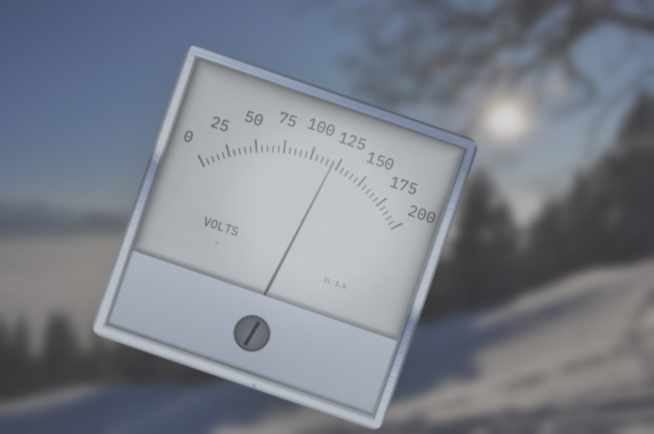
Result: 120 V
